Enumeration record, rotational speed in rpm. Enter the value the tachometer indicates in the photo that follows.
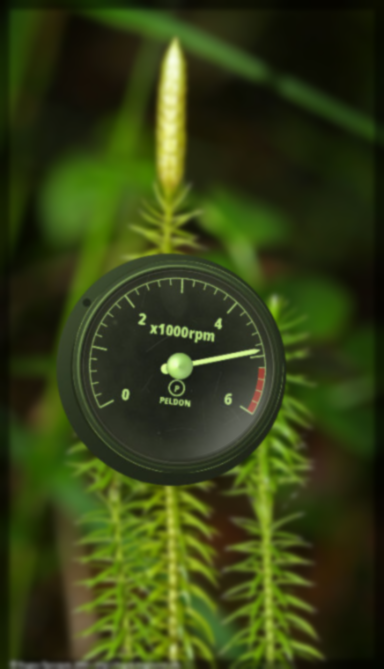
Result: 4900 rpm
